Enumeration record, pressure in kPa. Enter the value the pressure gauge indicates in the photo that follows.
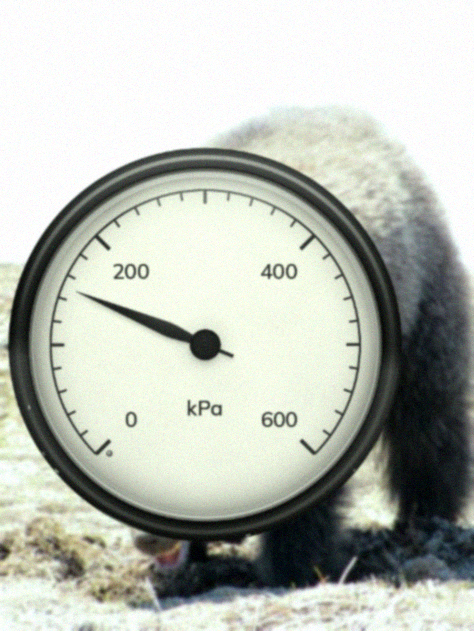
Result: 150 kPa
